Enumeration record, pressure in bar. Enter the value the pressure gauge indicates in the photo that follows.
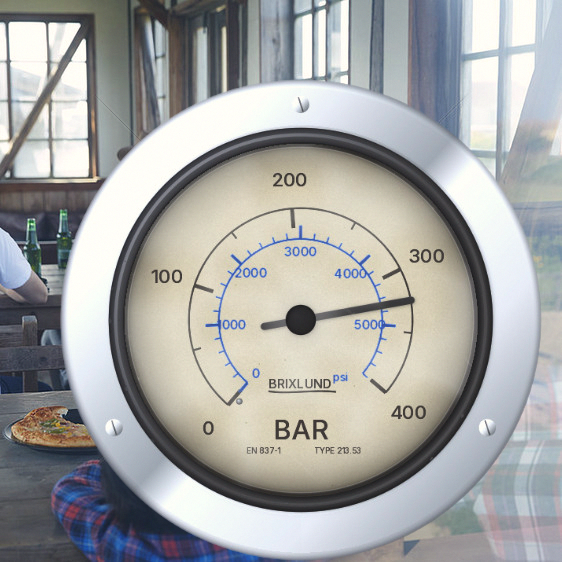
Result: 325 bar
